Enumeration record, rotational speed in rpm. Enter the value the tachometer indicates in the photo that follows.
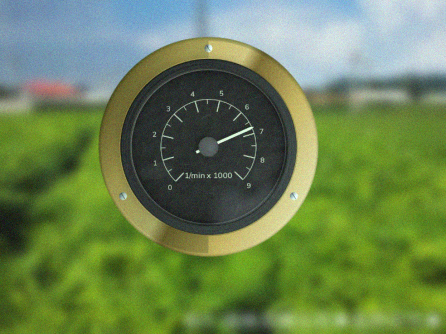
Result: 6750 rpm
